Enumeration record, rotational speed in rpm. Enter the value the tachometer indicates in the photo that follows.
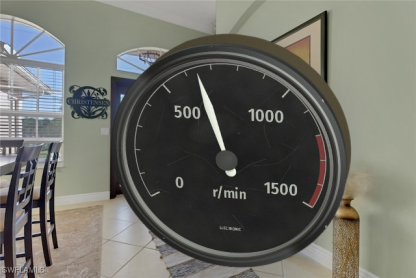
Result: 650 rpm
